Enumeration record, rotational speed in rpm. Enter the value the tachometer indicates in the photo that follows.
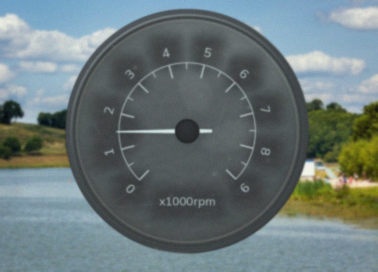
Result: 1500 rpm
